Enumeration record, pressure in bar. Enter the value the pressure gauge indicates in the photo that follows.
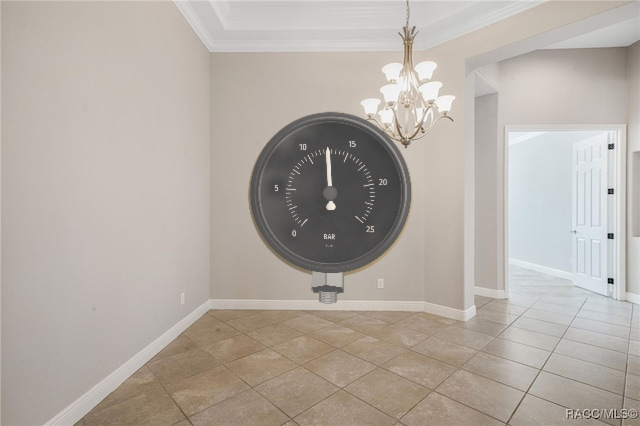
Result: 12.5 bar
